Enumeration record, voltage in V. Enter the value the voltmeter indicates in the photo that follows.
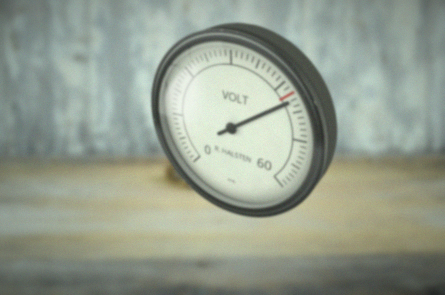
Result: 43 V
